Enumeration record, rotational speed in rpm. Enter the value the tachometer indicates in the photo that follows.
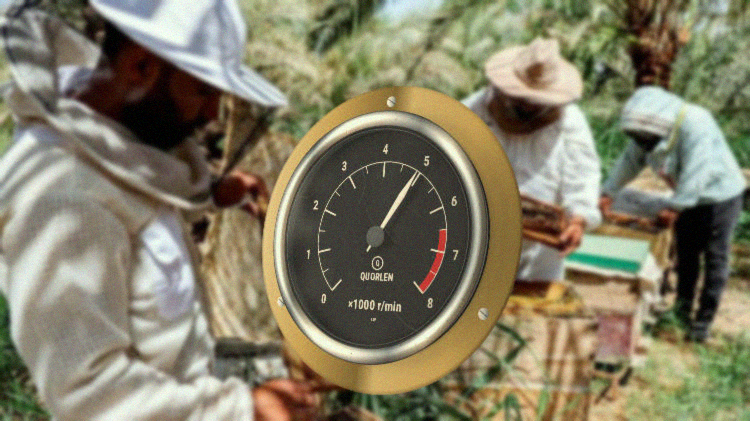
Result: 5000 rpm
